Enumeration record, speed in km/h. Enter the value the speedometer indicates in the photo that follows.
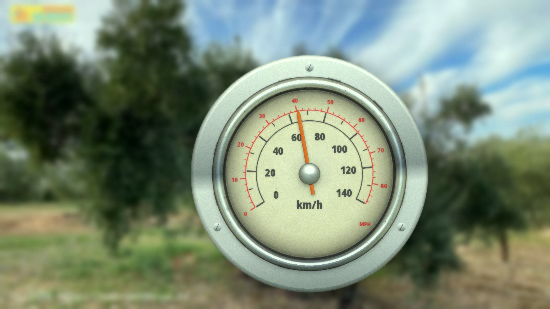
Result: 65 km/h
